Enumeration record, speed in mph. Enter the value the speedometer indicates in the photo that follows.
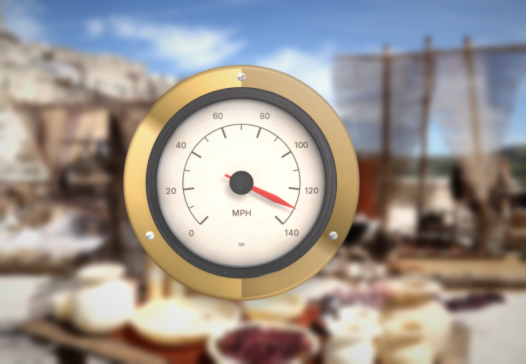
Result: 130 mph
